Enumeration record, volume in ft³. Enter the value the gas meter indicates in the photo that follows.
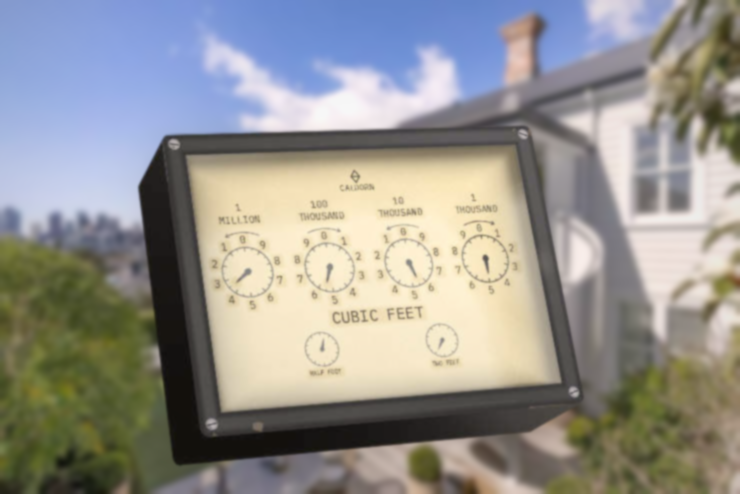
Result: 355500 ft³
